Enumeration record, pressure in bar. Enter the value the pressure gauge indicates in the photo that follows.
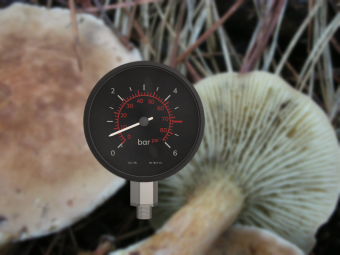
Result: 0.5 bar
